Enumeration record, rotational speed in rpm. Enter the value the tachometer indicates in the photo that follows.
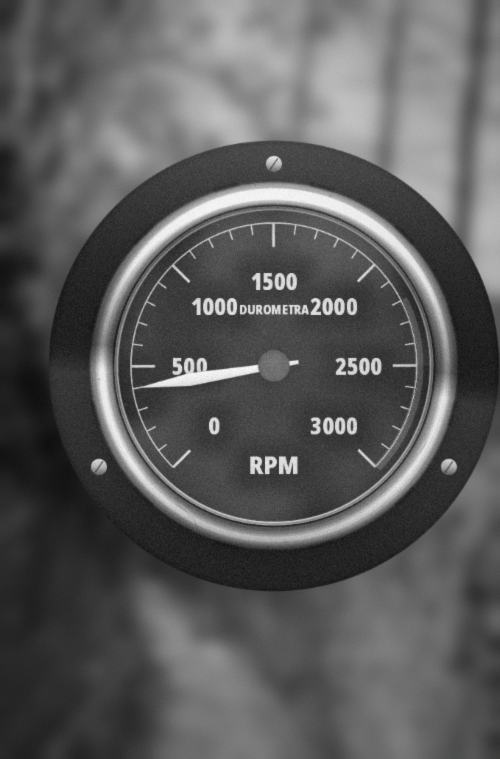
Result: 400 rpm
